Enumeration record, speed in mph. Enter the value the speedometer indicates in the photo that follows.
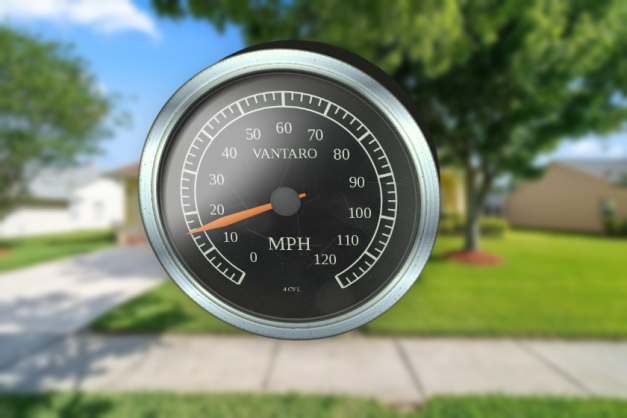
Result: 16 mph
